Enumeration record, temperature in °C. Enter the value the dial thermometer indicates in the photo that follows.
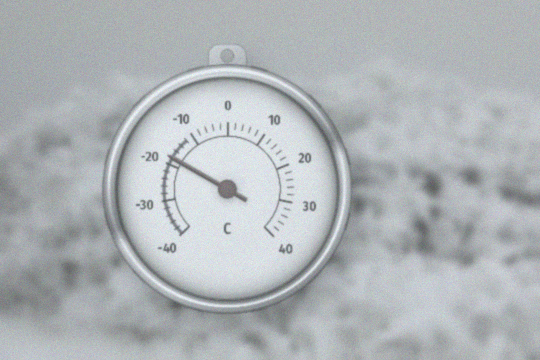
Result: -18 °C
